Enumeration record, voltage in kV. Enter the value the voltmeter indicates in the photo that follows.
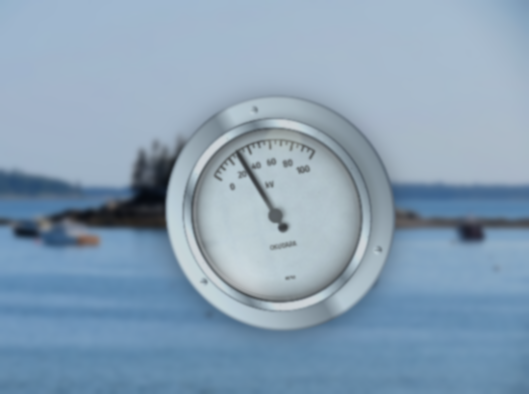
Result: 30 kV
